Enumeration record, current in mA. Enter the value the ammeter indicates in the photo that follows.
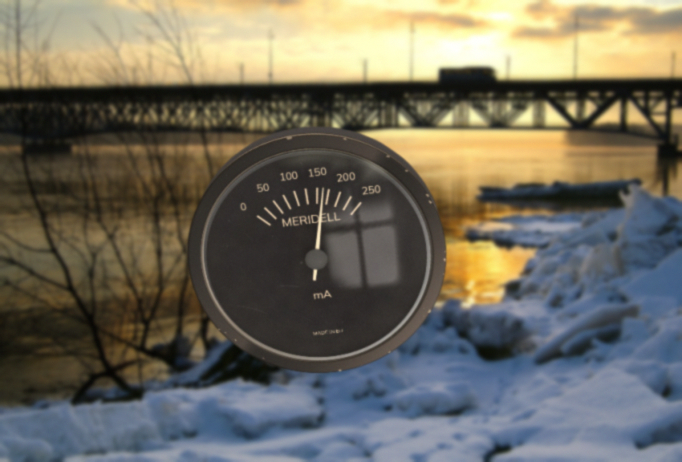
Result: 162.5 mA
